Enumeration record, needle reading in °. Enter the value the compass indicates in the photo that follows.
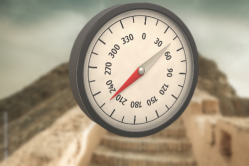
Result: 225 °
